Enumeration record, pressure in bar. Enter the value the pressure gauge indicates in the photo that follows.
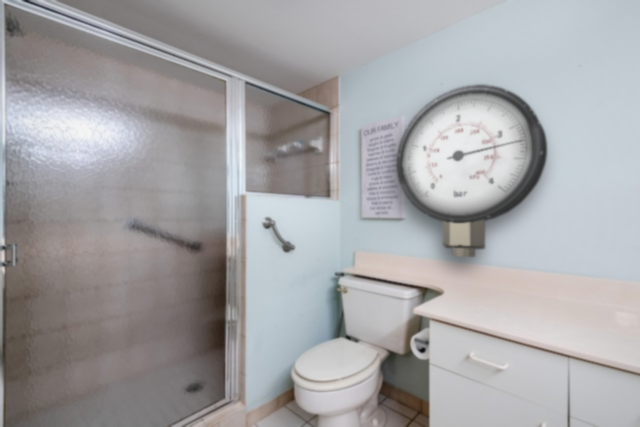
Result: 3.25 bar
